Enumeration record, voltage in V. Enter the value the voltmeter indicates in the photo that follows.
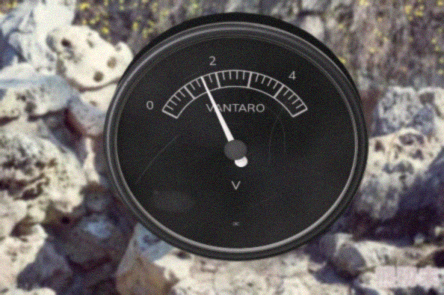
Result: 1.6 V
